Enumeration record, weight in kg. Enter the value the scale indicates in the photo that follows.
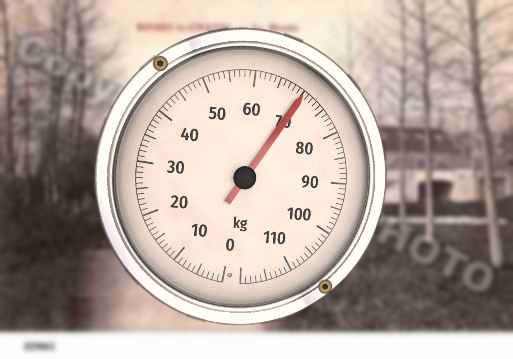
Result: 70 kg
